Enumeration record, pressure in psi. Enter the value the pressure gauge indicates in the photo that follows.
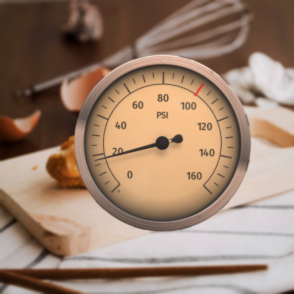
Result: 17.5 psi
